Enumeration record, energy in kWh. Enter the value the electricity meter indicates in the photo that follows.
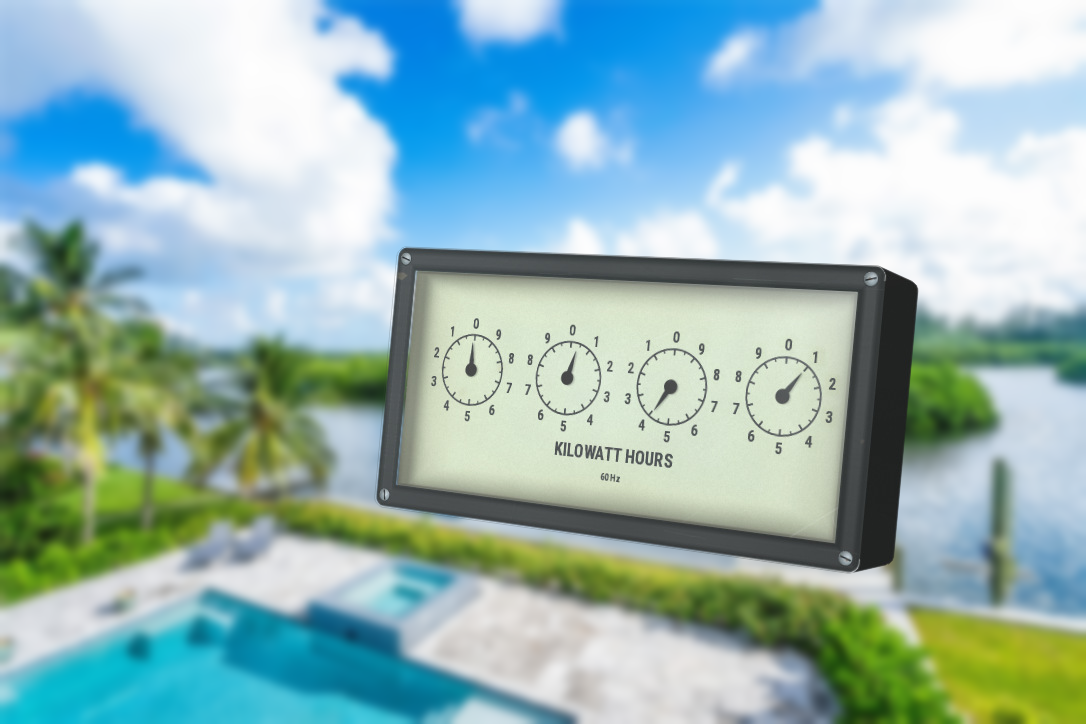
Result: 41 kWh
